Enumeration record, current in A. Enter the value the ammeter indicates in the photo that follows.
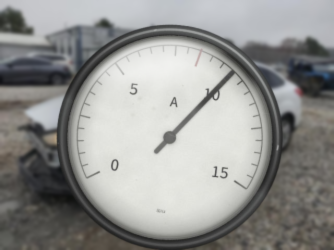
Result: 10 A
